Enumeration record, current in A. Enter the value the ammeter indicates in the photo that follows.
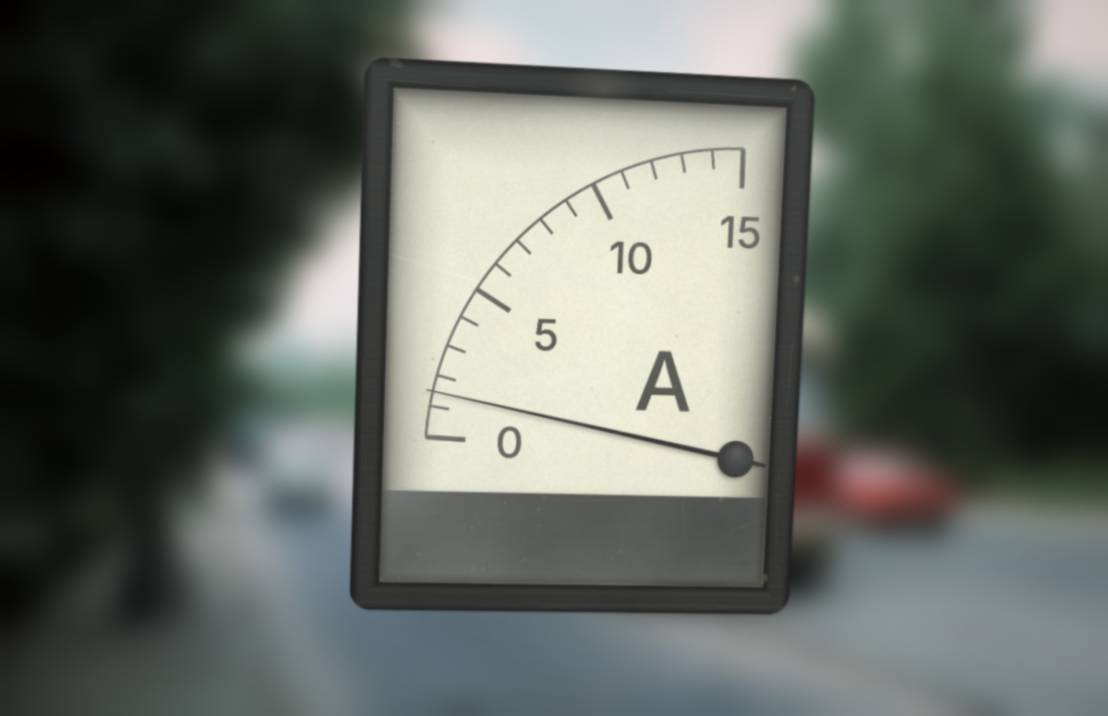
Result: 1.5 A
